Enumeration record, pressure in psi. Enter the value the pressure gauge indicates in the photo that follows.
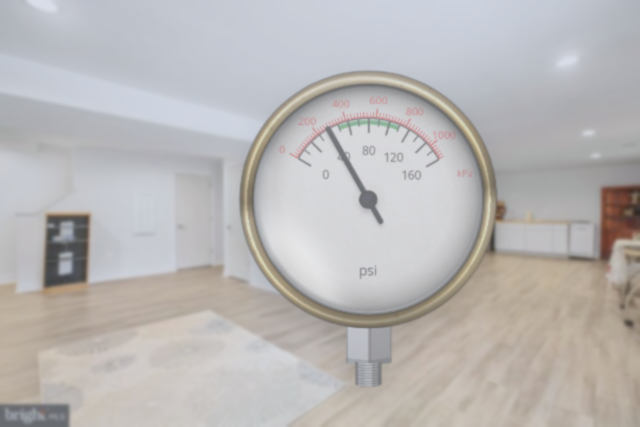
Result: 40 psi
